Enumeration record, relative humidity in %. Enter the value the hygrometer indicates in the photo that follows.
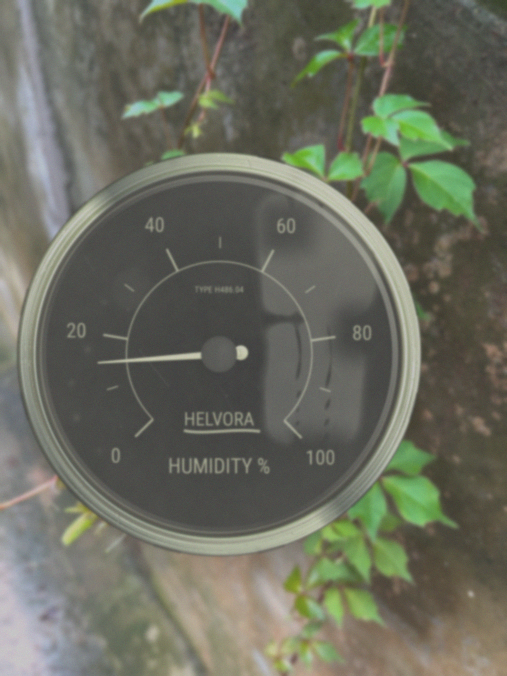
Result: 15 %
